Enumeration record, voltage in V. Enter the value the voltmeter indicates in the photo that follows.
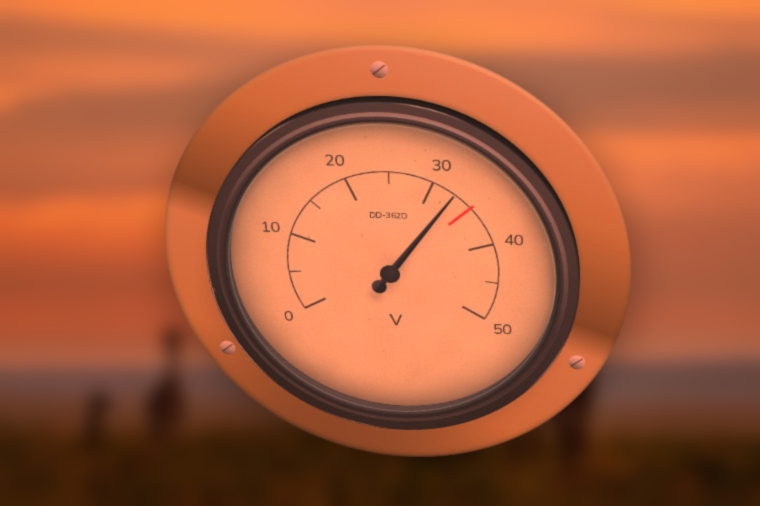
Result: 32.5 V
